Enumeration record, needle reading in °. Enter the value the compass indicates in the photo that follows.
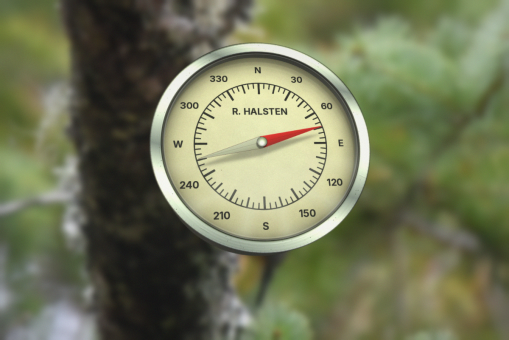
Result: 75 °
